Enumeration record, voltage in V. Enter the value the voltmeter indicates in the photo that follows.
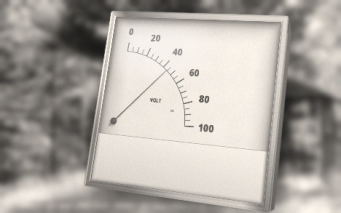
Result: 45 V
